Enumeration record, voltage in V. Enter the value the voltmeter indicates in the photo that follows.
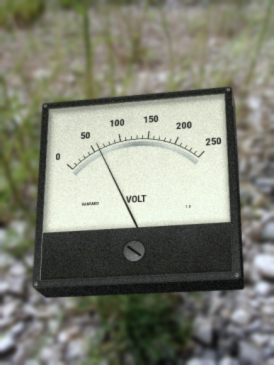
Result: 60 V
